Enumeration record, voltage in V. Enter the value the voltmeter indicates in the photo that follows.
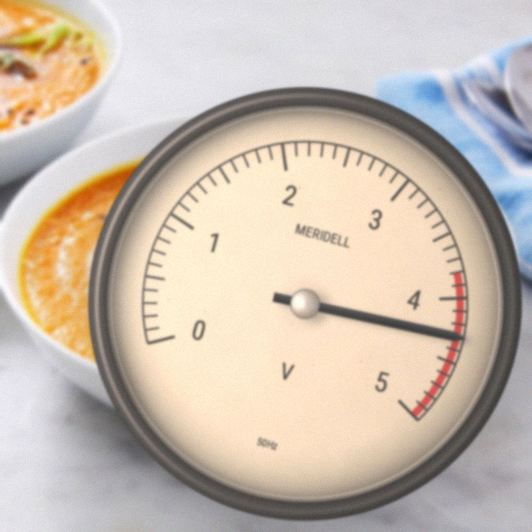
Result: 4.3 V
